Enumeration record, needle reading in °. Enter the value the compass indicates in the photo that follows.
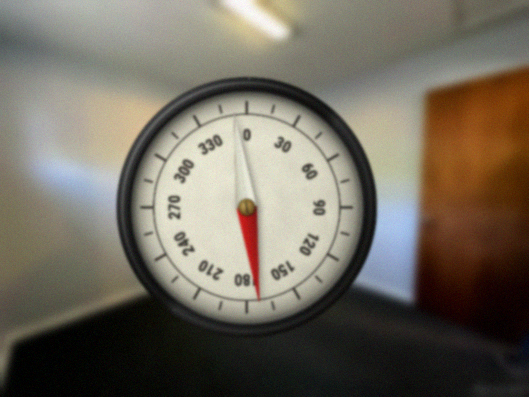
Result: 172.5 °
